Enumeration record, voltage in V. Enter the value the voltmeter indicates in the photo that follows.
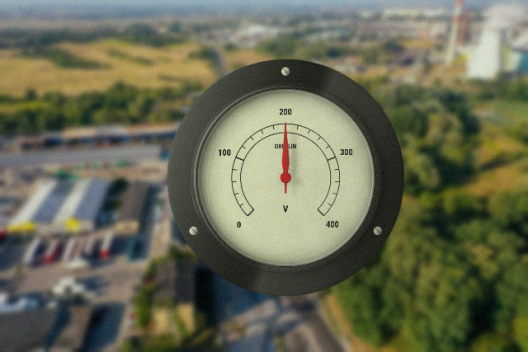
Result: 200 V
